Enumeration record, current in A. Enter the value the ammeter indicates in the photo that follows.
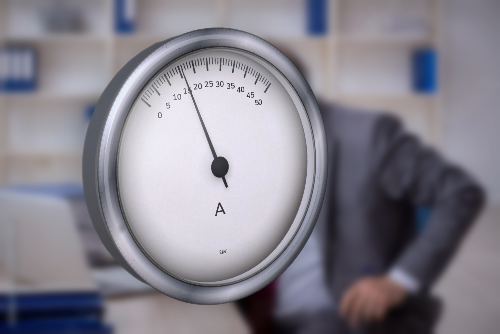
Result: 15 A
